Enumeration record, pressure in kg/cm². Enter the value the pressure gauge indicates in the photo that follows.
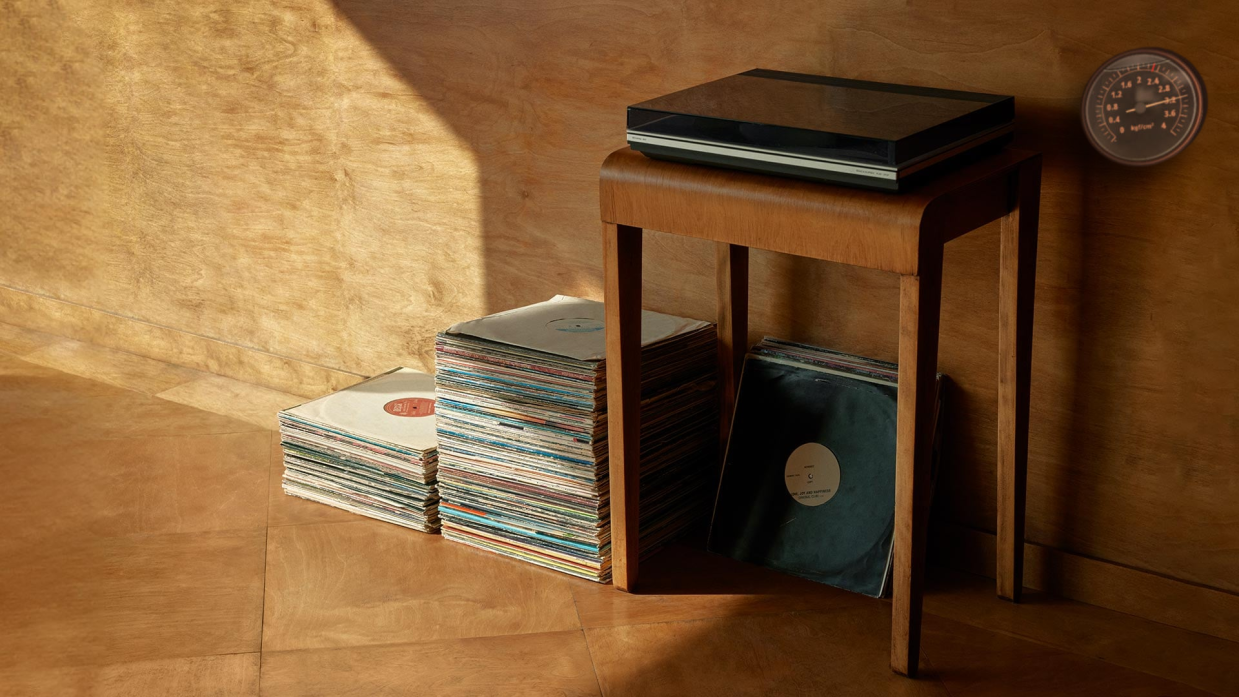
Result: 3.2 kg/cm²
